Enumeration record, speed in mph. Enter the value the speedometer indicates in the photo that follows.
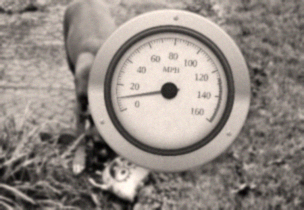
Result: 10 mph
